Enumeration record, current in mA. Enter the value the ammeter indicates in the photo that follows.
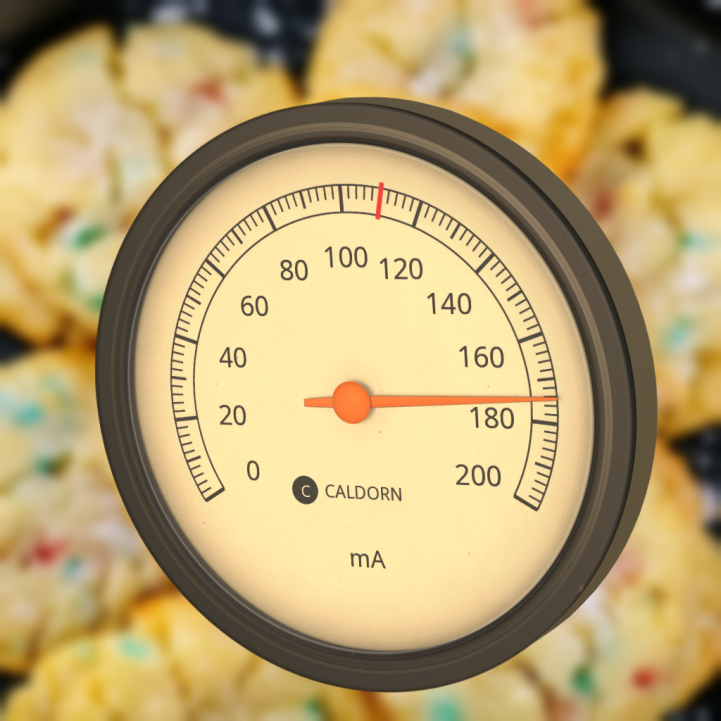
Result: 174 mA
